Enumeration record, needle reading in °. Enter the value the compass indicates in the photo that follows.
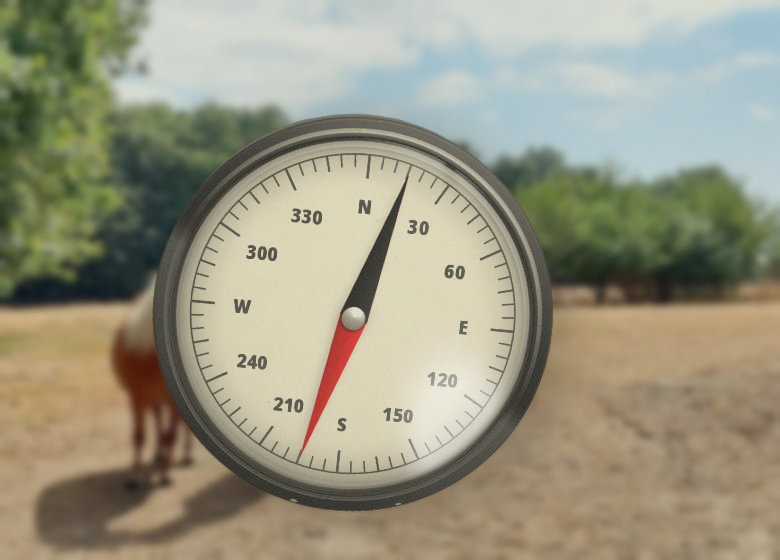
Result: 195 °
